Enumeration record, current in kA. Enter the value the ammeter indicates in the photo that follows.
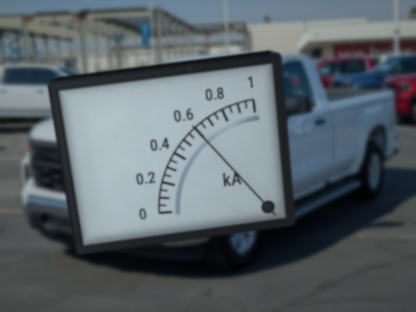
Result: 0.6 kA
